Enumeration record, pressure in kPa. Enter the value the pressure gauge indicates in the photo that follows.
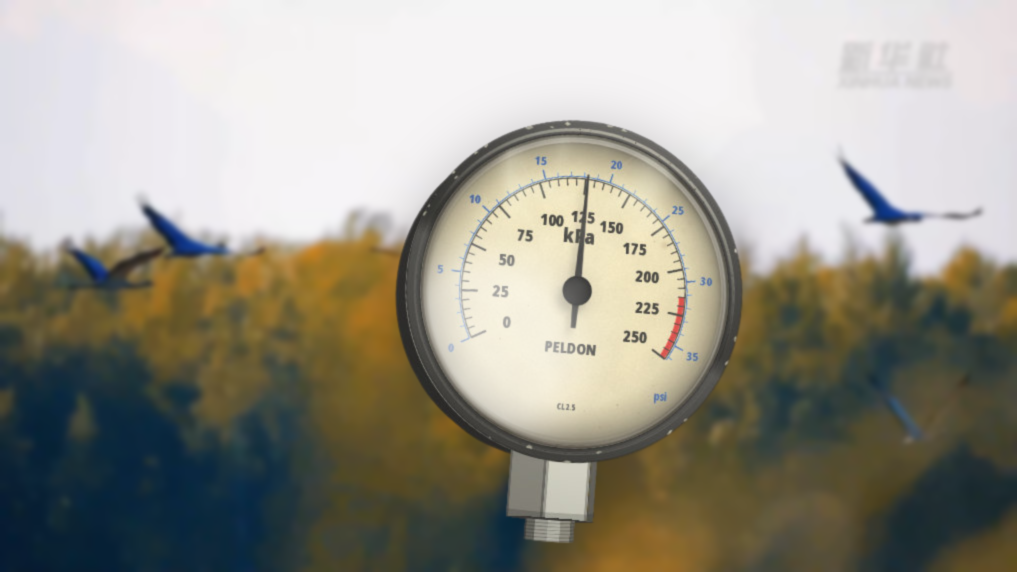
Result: 125 kPa
